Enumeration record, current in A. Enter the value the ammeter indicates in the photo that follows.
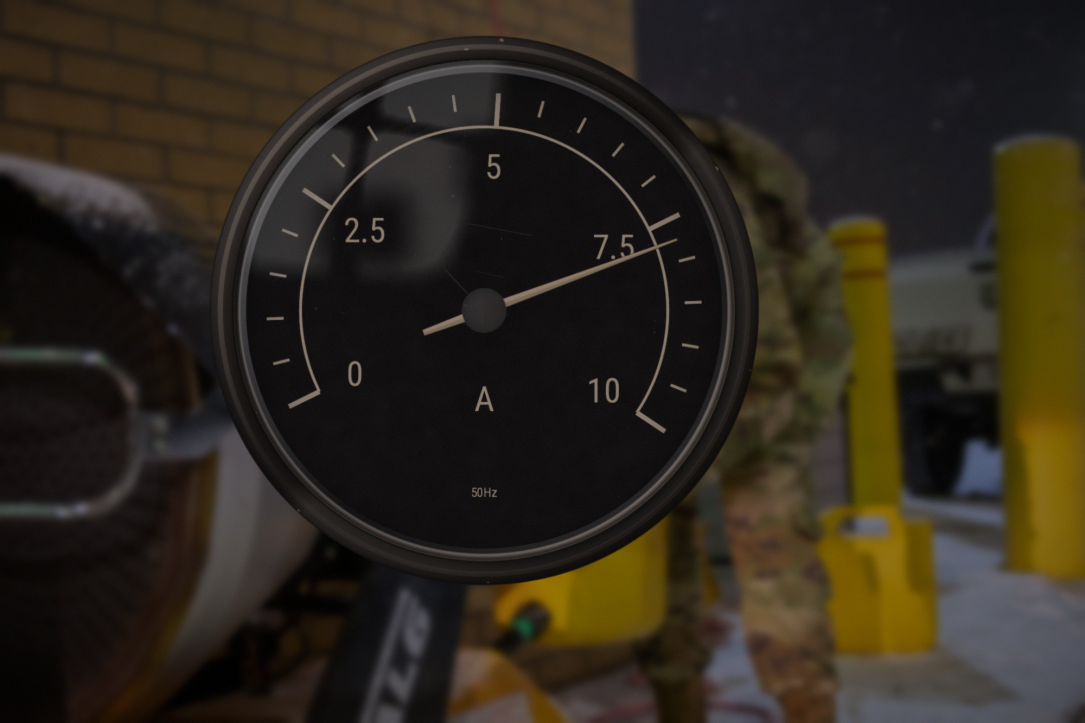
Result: 7.75 A
